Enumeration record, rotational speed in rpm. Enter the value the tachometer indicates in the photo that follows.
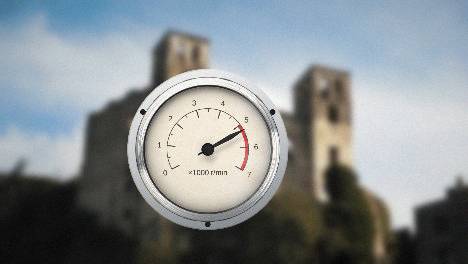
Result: 5250 rpm
